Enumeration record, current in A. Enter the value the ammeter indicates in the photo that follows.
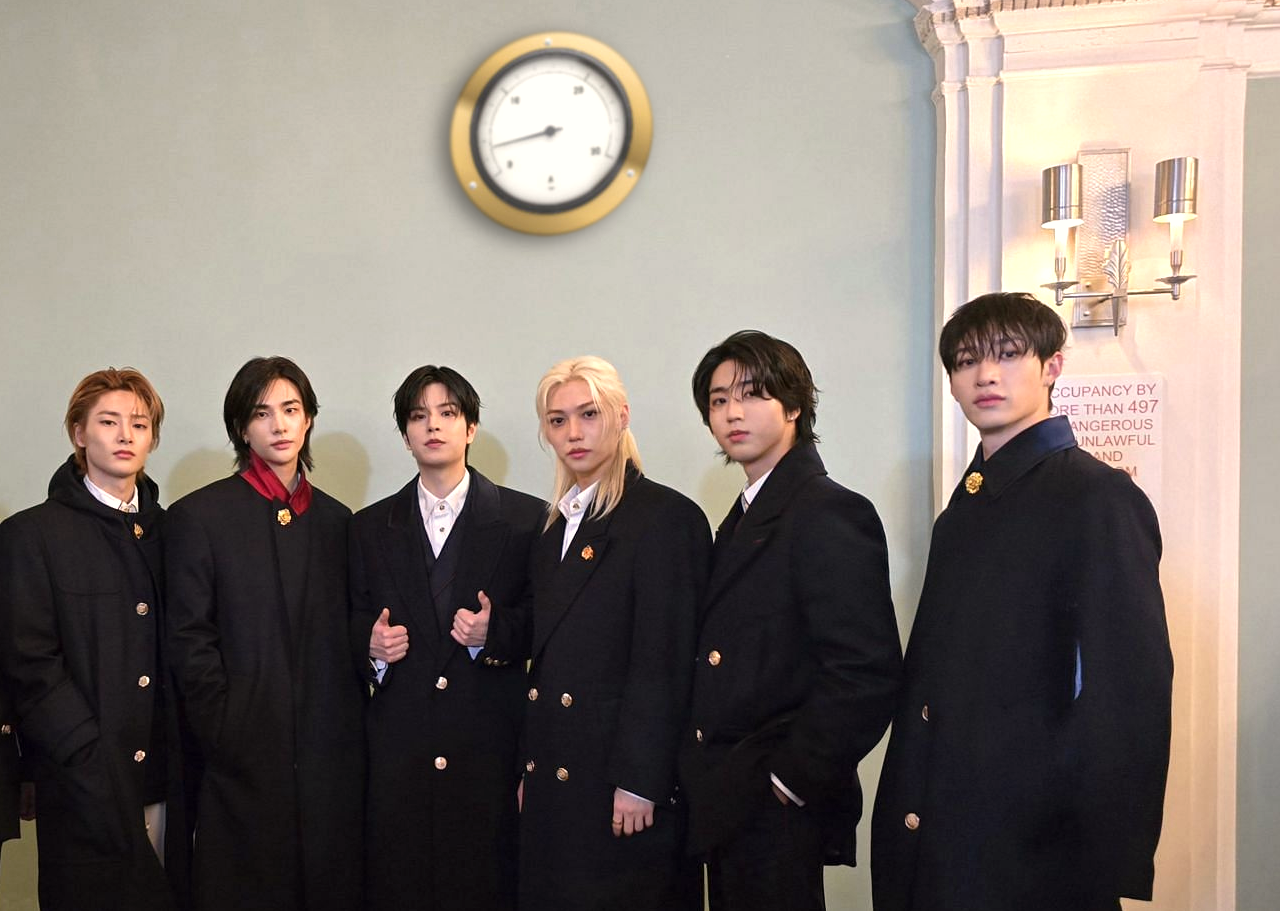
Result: 3 A
